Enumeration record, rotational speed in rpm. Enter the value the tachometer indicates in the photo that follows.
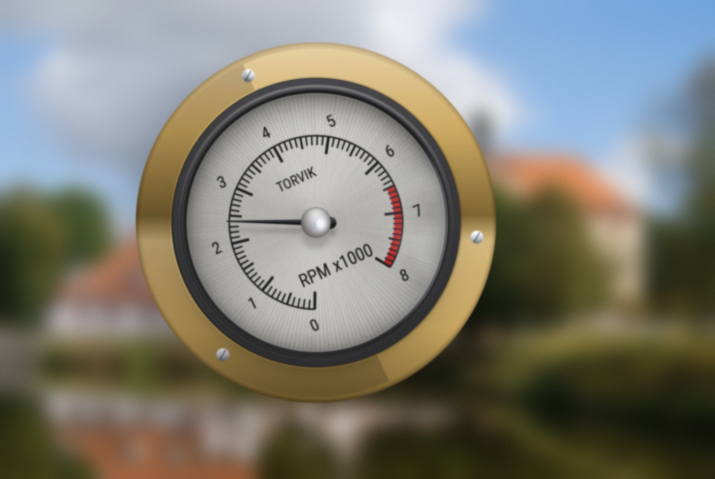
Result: 2400 rpm
